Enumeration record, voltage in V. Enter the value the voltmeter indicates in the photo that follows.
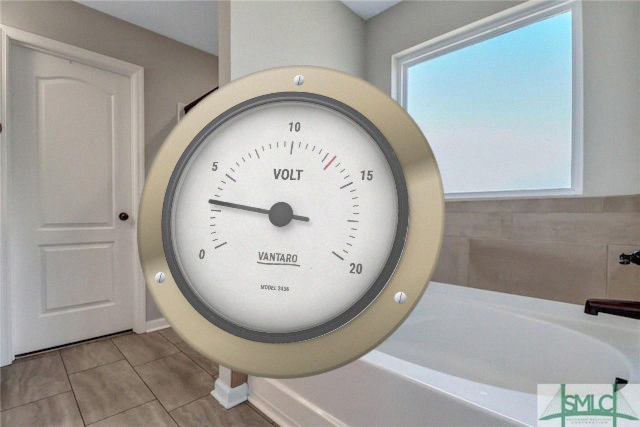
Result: 3 V
